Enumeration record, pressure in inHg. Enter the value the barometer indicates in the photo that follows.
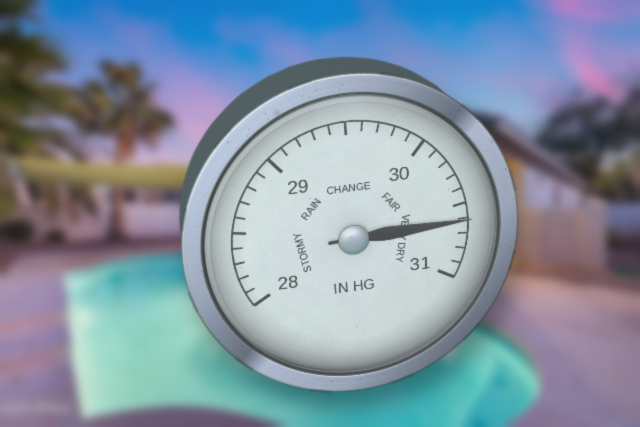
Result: 30.6 inHg
